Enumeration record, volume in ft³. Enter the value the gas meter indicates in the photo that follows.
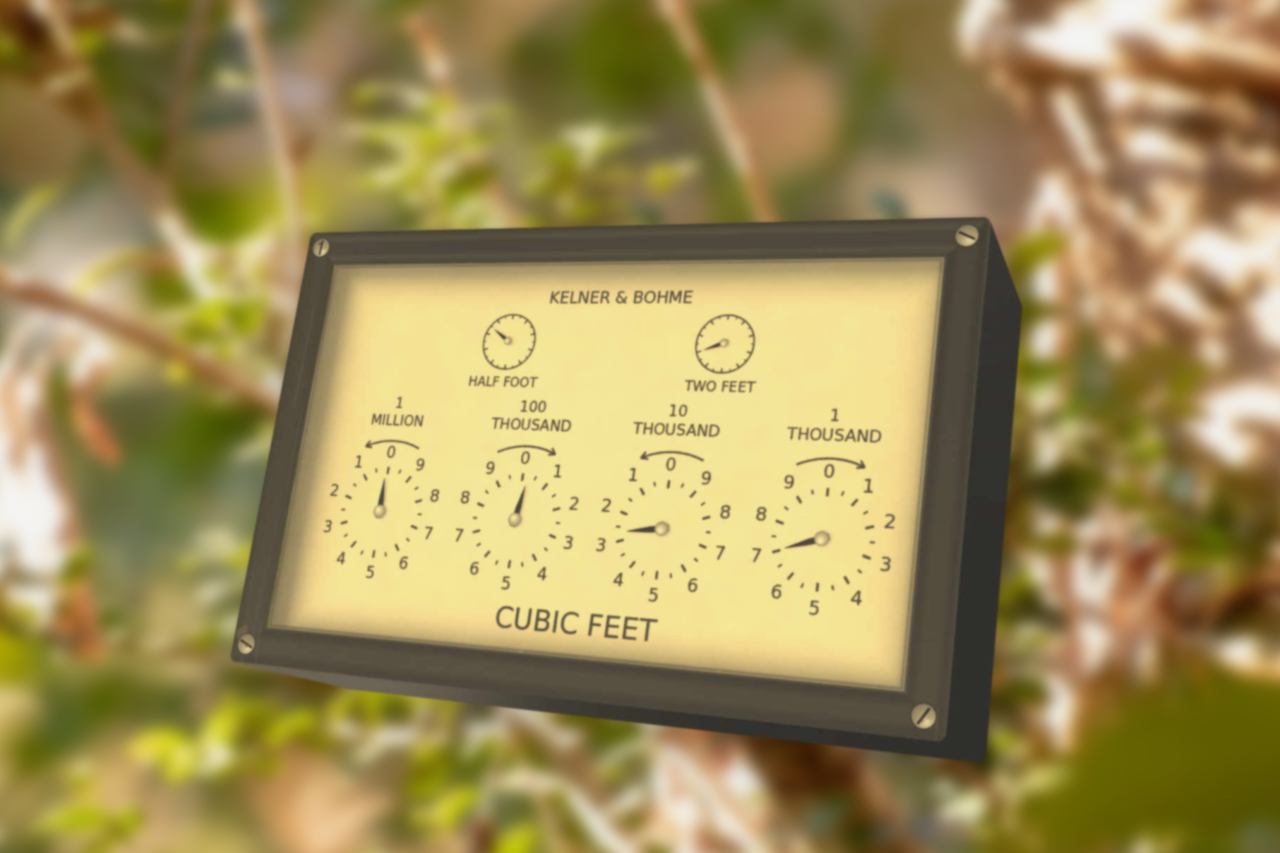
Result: 2700 ft³
